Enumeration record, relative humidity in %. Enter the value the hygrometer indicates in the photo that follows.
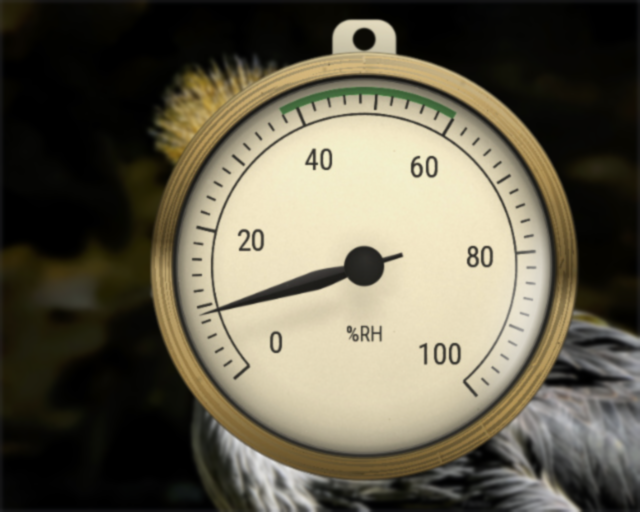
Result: 9 %
